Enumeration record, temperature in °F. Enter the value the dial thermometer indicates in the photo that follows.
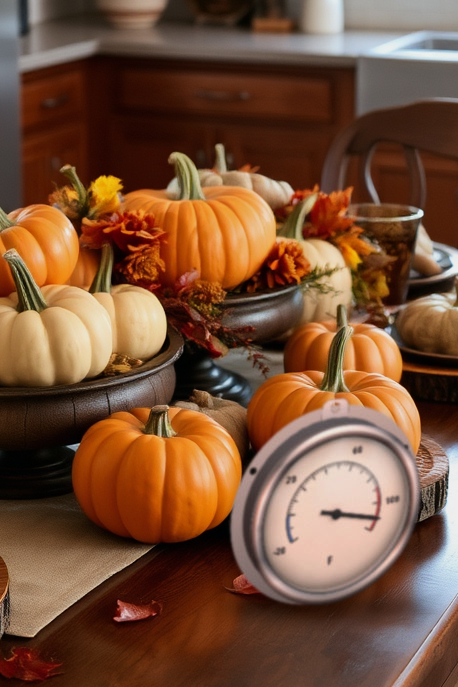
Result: 110 °F
